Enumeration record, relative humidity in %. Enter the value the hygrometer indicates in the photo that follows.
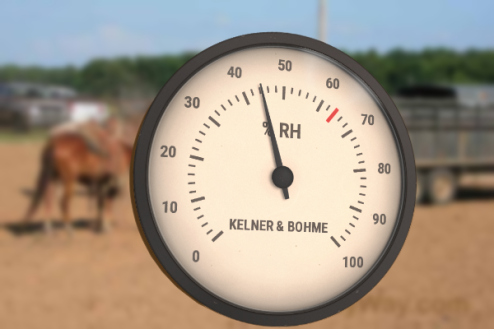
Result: 44 %
